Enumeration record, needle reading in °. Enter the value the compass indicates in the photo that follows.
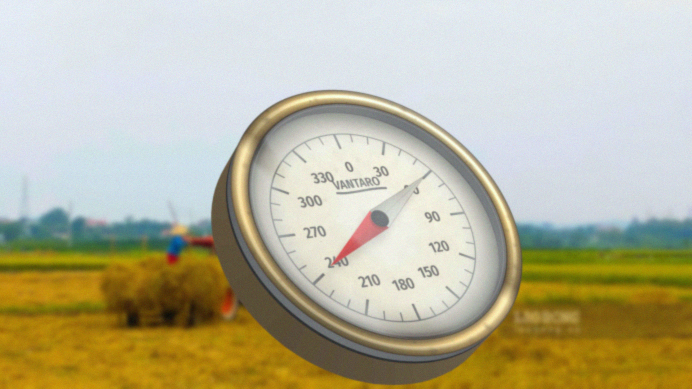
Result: 240 °
